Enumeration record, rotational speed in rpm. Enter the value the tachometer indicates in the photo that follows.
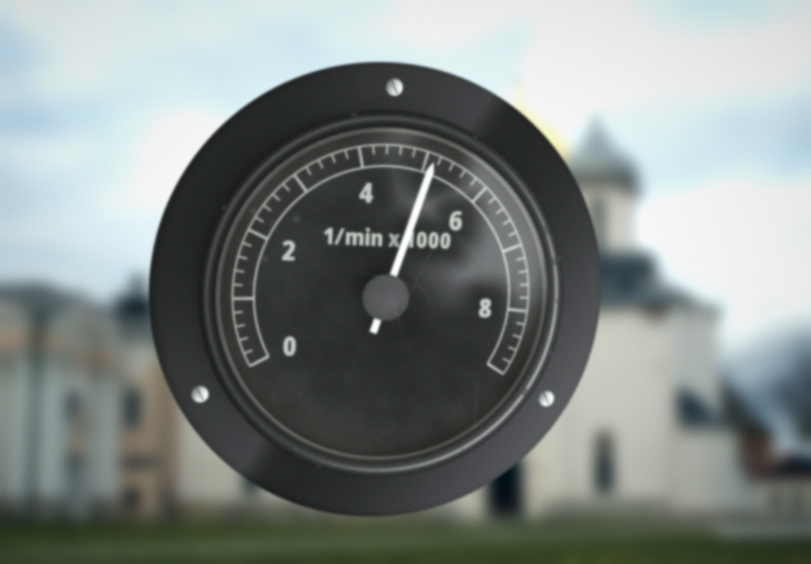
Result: 5100 rpm
